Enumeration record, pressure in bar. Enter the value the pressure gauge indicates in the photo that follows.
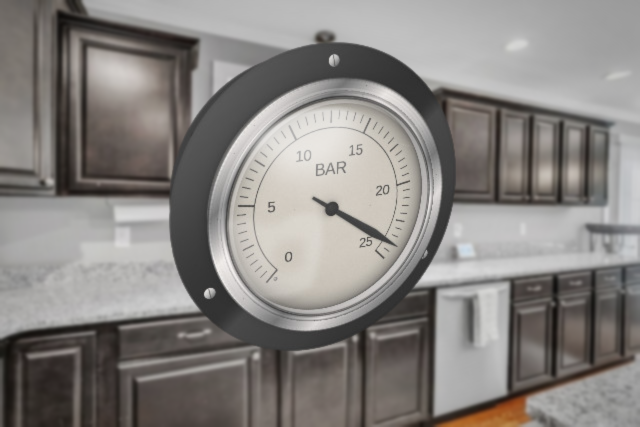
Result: 24 bar
